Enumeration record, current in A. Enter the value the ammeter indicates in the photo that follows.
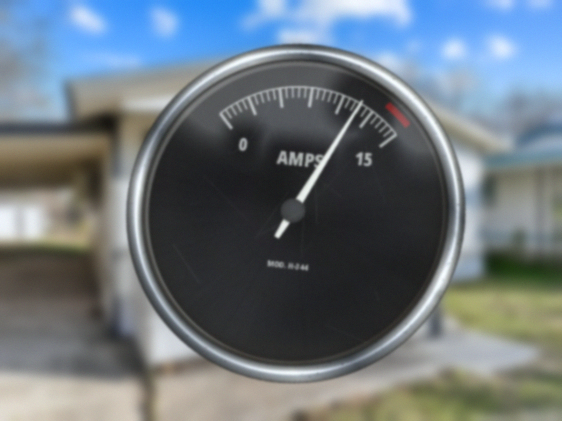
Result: 11.5 A
